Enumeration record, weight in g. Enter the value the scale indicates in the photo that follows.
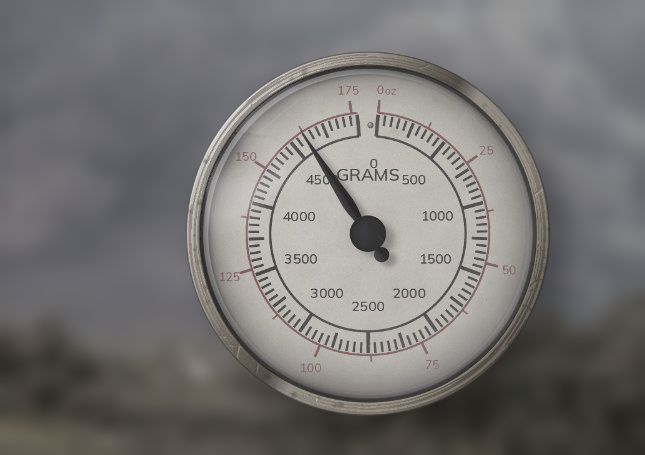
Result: 4600 g
